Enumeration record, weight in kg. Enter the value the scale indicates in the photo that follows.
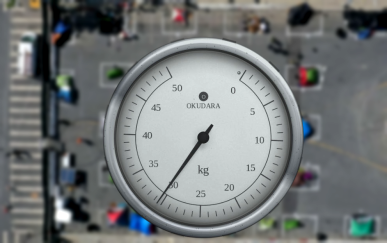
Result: 30.5 kg
